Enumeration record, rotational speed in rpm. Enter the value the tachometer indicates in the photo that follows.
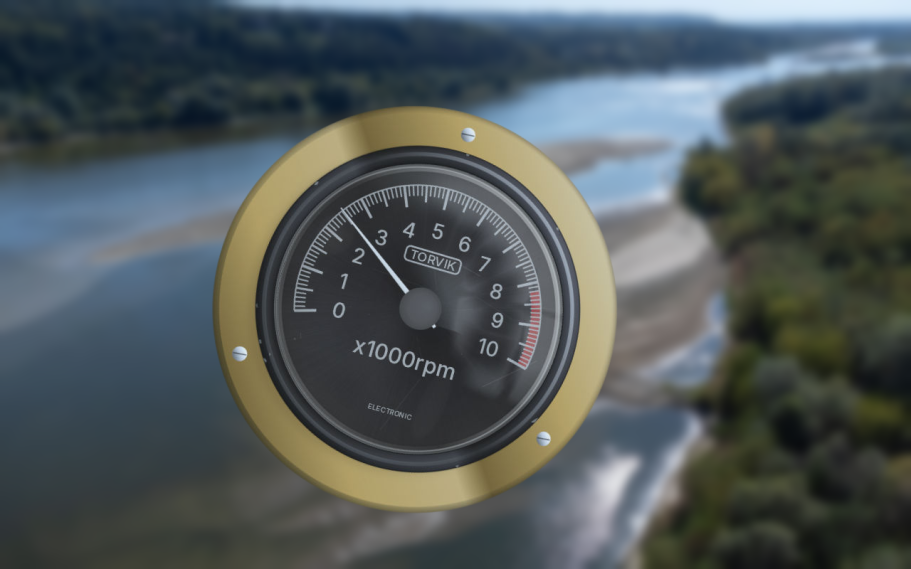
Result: 2500 rpm
